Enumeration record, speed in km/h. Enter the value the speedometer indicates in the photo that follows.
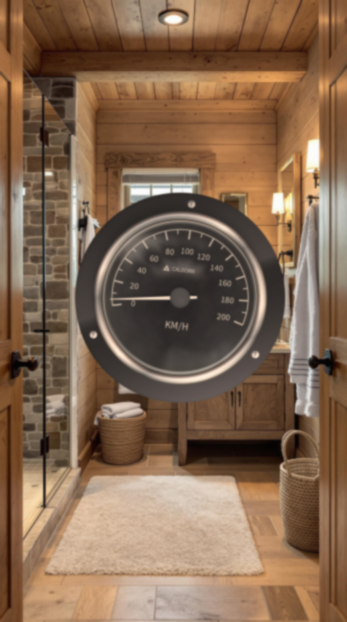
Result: 5 km/h
